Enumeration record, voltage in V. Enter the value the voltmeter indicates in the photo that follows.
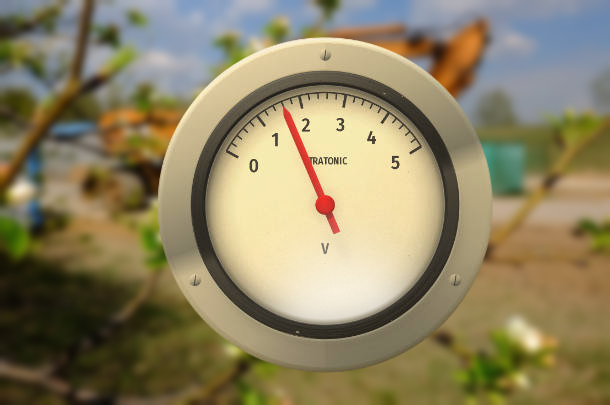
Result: 1.6 V
